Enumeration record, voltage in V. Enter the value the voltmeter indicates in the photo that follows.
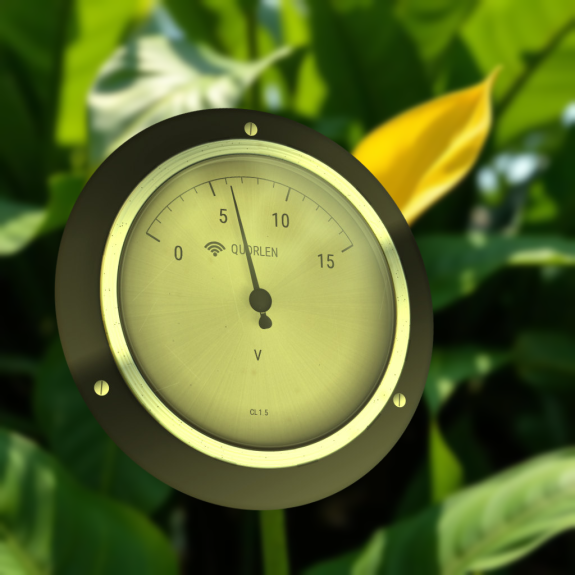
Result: 6 V
